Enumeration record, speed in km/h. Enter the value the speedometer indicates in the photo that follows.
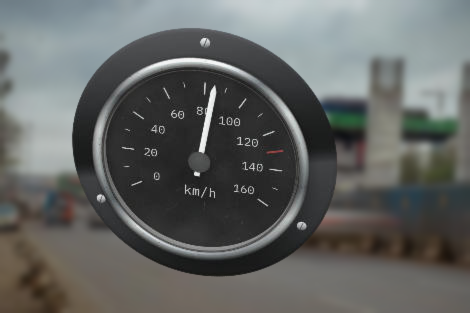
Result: 85 km/h
